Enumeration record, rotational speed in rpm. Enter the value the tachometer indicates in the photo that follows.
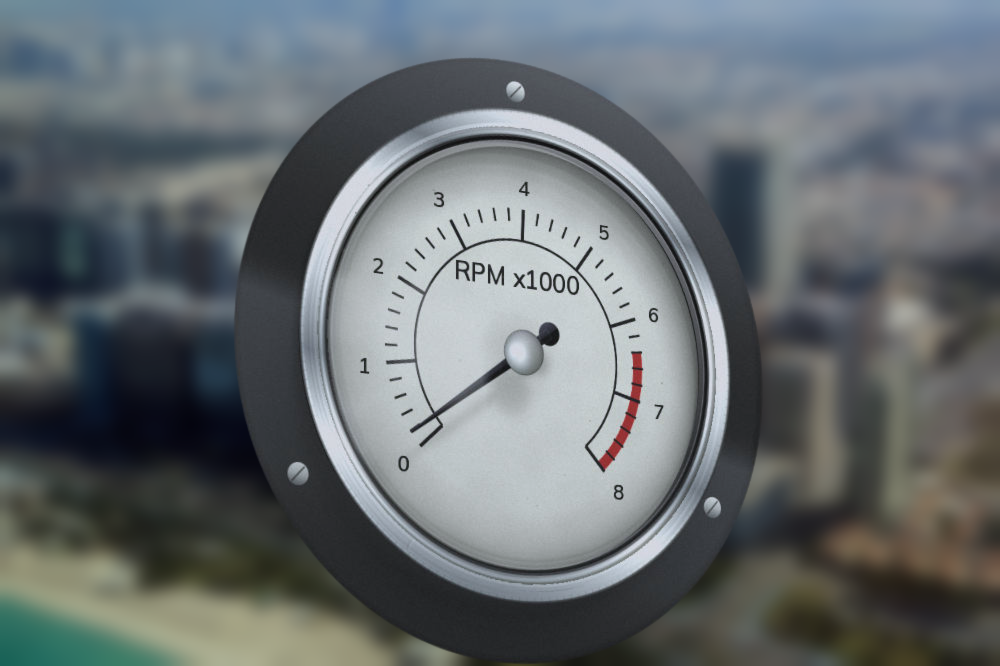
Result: 200 rpm
